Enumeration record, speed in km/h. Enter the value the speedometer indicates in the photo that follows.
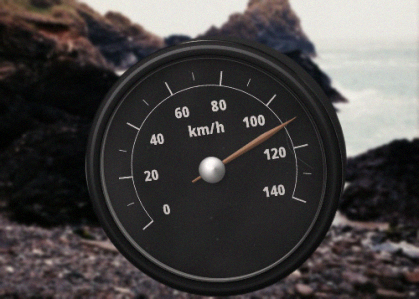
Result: 110 km/h
